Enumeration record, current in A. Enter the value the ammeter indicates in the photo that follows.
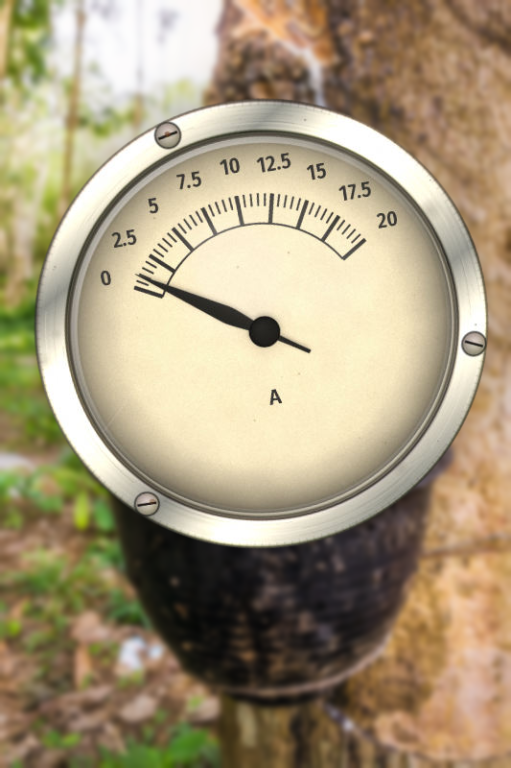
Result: 1 A
